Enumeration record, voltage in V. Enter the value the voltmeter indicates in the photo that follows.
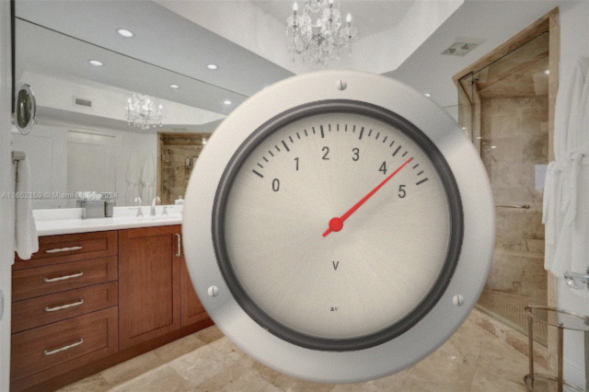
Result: 4.4 V
